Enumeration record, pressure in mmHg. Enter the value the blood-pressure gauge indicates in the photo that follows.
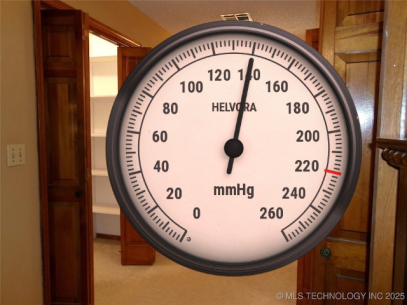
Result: 140 mmHg
